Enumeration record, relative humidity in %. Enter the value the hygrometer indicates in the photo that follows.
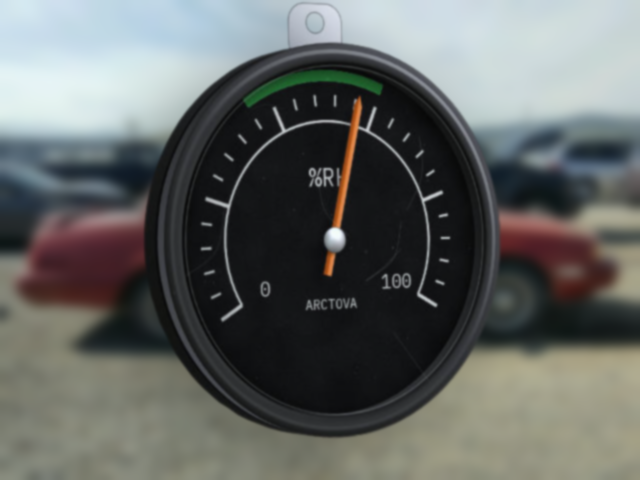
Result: 56 %
